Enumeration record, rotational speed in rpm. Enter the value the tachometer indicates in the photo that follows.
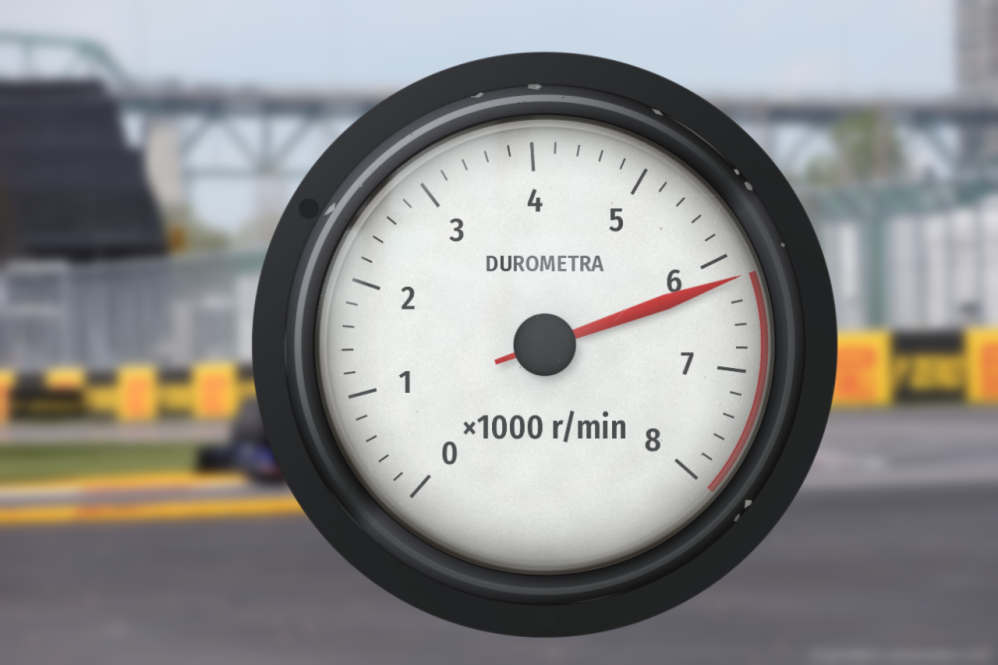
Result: 6200 rpm
